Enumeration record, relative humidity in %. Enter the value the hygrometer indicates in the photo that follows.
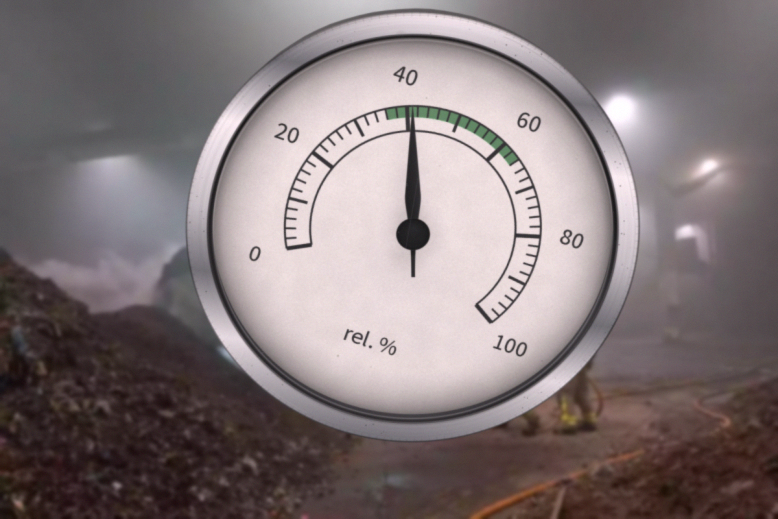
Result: 41 %
